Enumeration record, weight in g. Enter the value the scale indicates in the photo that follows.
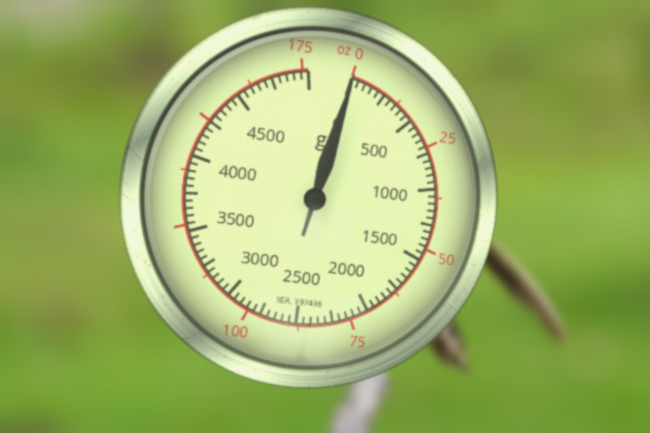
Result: 0 g
